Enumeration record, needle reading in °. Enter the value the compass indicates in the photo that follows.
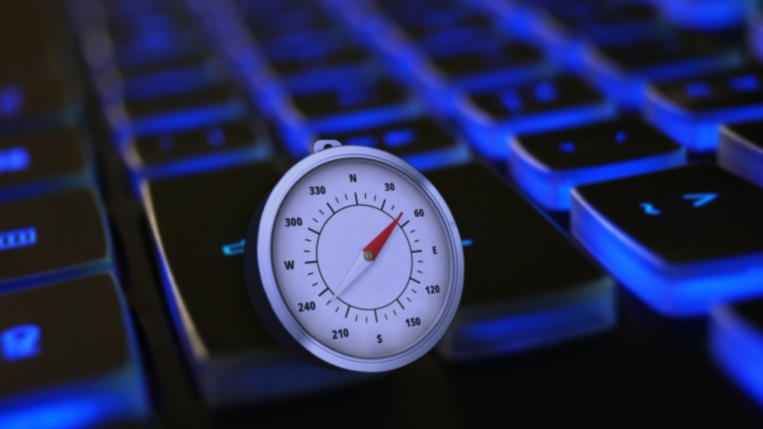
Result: 50 °
